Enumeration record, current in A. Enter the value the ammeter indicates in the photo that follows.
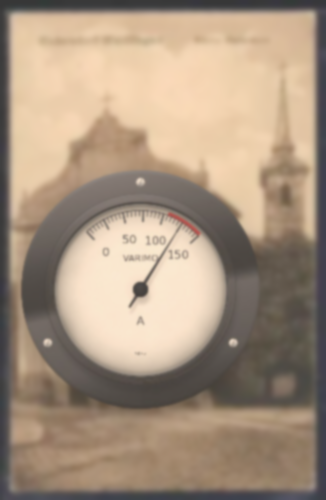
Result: 125 A
